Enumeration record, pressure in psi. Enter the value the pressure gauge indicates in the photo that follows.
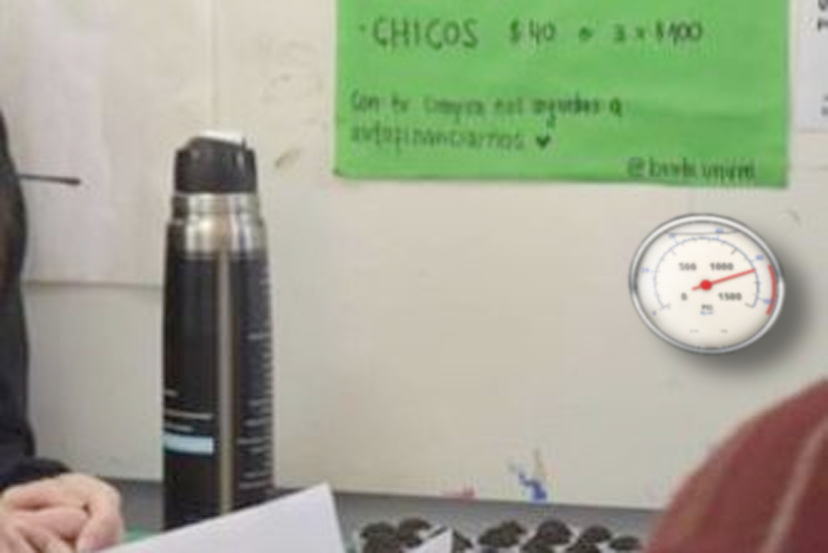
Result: 1200 psi
